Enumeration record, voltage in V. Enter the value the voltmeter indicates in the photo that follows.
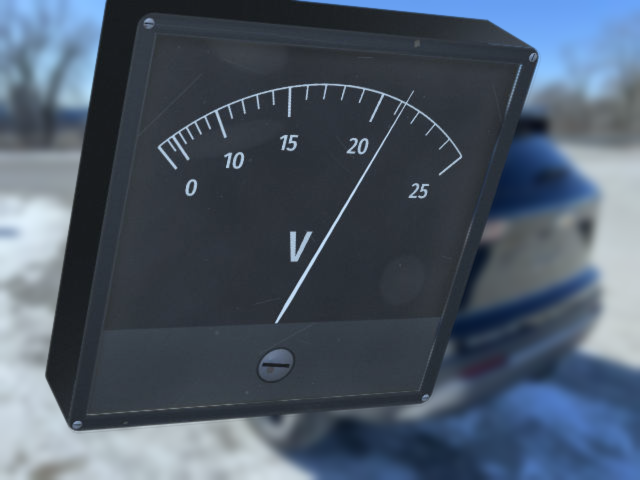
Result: 21 V
